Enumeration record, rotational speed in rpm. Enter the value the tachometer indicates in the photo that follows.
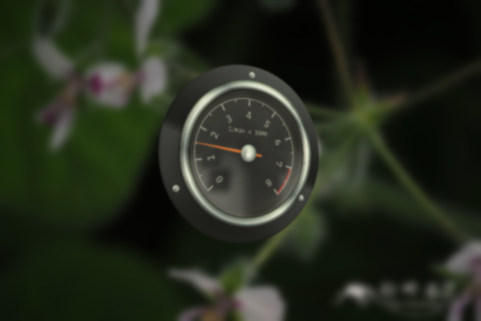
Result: 1500 rpm
